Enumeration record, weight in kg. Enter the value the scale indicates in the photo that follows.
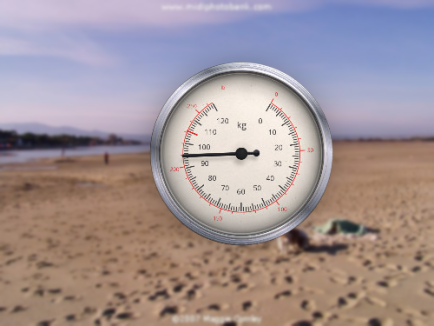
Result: 95 kg
